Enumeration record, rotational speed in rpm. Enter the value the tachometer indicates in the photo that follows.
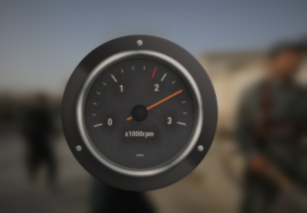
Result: 2400 rpm
